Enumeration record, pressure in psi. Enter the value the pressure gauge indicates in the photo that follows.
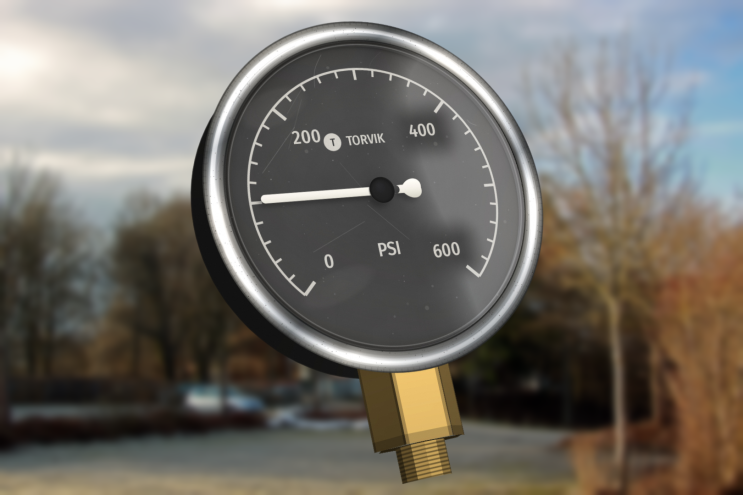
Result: 100 psi
